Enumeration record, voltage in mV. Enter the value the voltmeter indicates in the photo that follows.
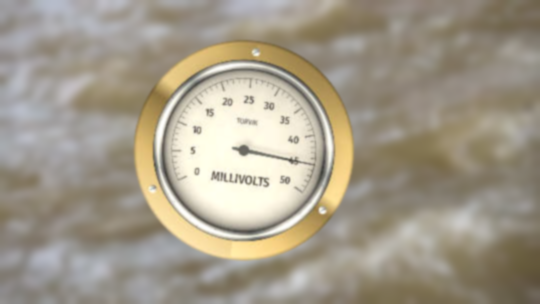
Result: 45 mV
